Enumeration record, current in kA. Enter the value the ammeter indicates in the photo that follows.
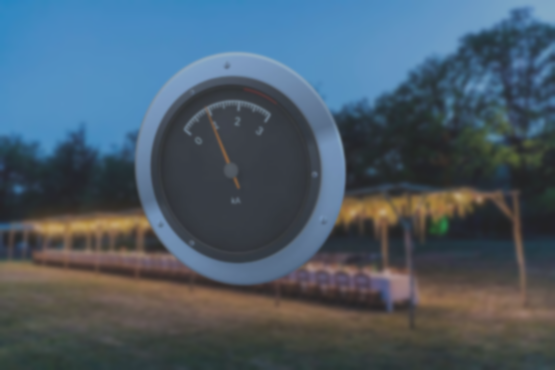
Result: 1 kA
